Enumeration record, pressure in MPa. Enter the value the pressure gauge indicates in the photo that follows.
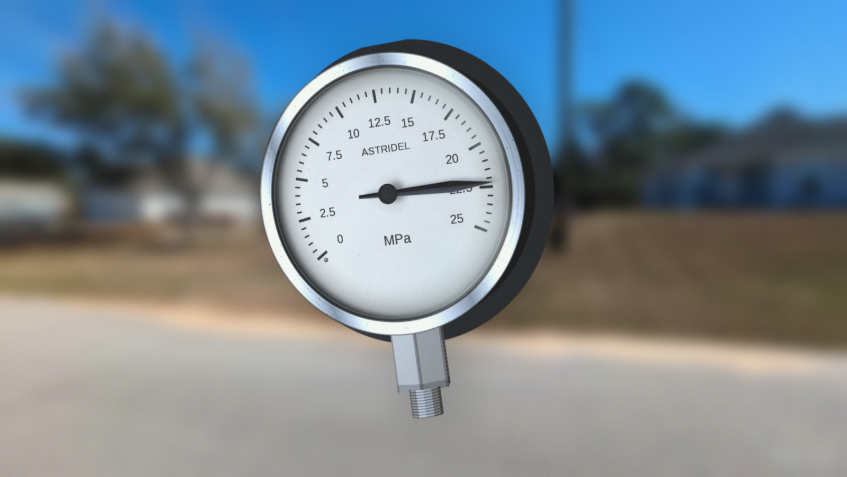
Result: 22.25 MPa
